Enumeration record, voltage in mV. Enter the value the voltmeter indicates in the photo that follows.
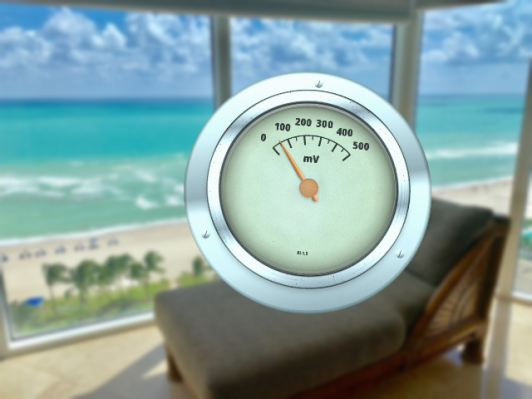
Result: 50 mV
